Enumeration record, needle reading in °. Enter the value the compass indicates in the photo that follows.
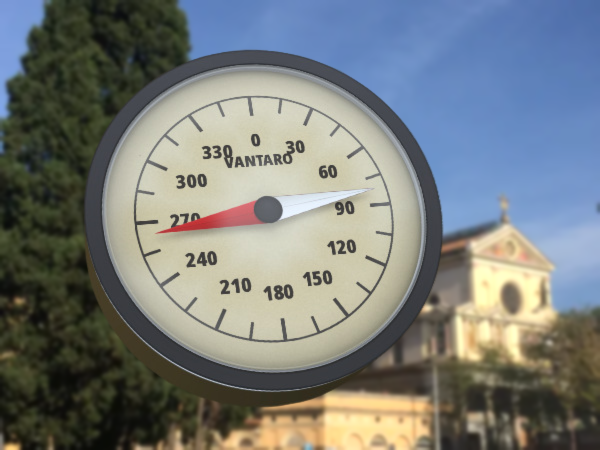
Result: 262.5 °
